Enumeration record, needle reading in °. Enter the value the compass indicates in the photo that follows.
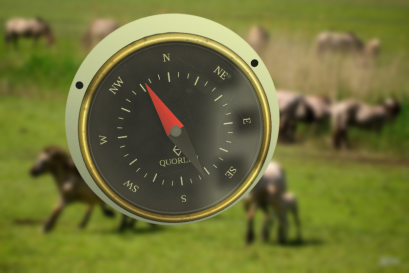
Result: 335 °
